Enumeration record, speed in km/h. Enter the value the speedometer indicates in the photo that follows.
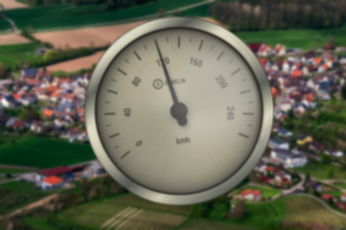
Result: 120 km/h
